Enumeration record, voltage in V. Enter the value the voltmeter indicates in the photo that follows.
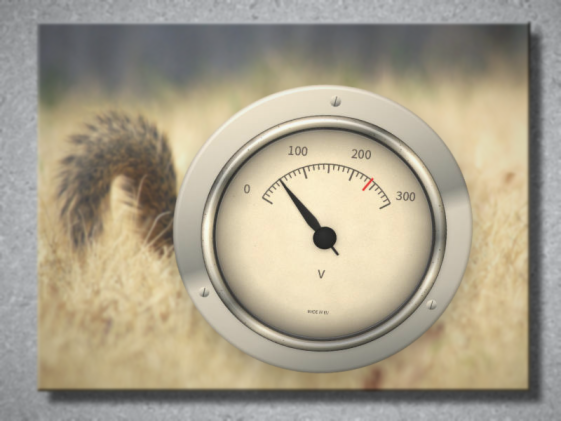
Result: 50 V
